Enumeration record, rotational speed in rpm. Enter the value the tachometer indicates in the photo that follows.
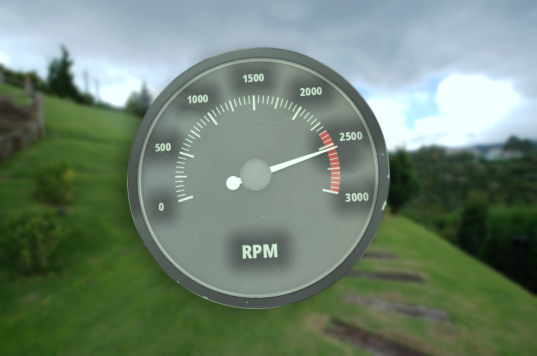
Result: 2550 rpm
